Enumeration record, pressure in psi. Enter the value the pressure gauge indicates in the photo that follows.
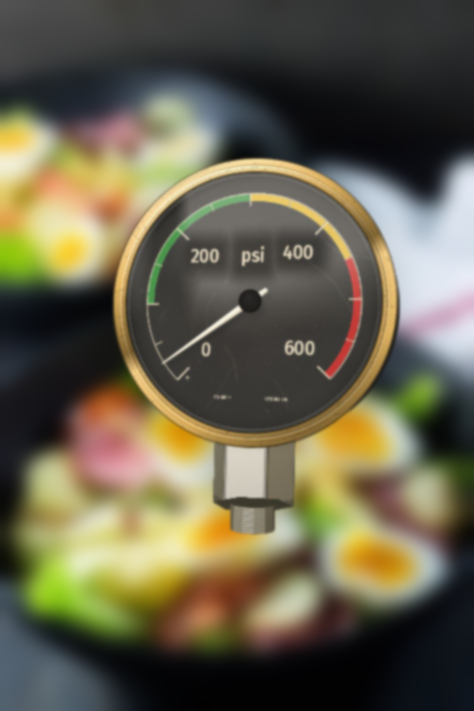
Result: 25 psi
